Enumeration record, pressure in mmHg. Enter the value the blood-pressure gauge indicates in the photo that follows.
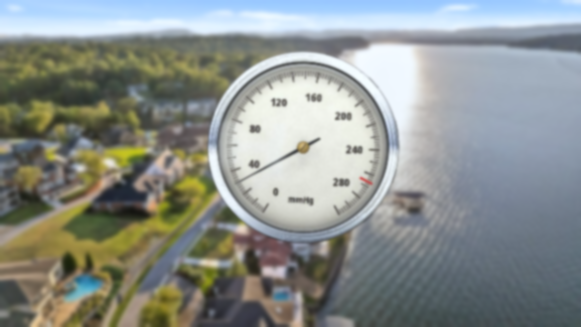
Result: 30 mmHg
